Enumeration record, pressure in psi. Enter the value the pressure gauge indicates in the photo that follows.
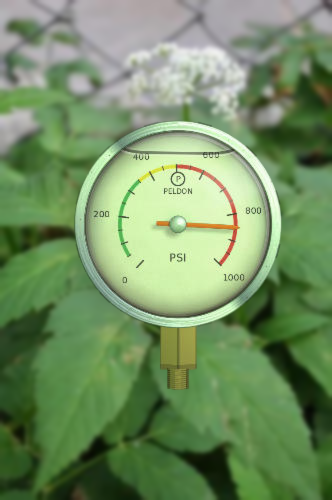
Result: 850 psi
